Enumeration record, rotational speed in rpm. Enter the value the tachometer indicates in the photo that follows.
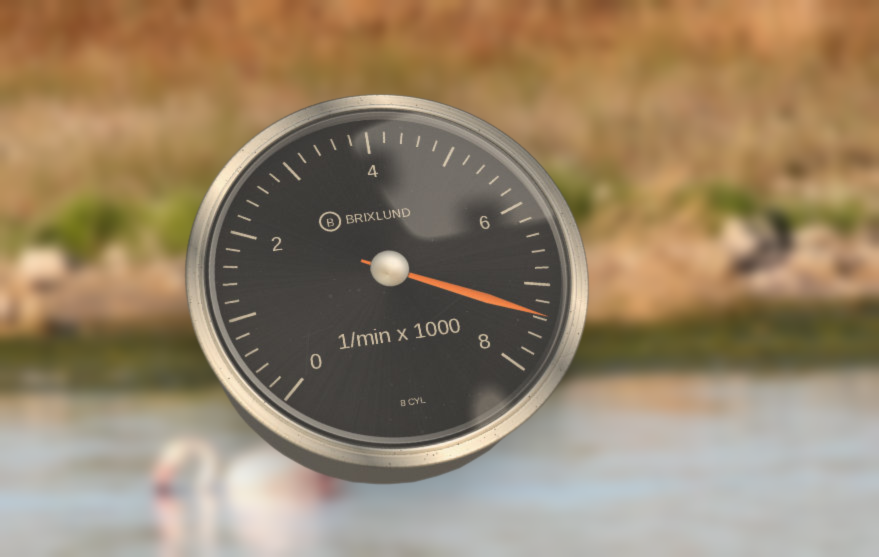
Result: 7400 rpm
